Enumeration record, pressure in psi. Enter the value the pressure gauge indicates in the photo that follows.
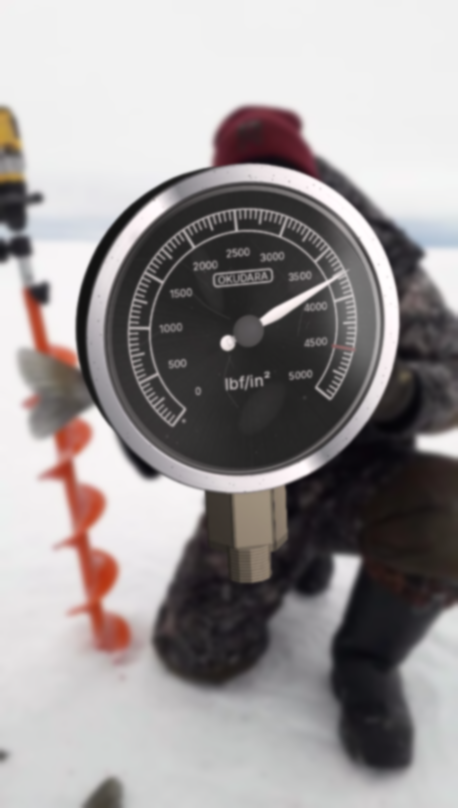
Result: 3750 psi
